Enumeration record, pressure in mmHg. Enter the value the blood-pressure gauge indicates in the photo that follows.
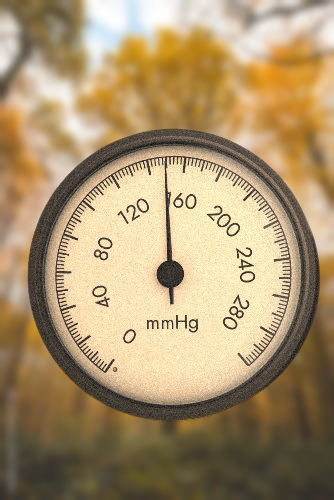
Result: 150 mmHg
